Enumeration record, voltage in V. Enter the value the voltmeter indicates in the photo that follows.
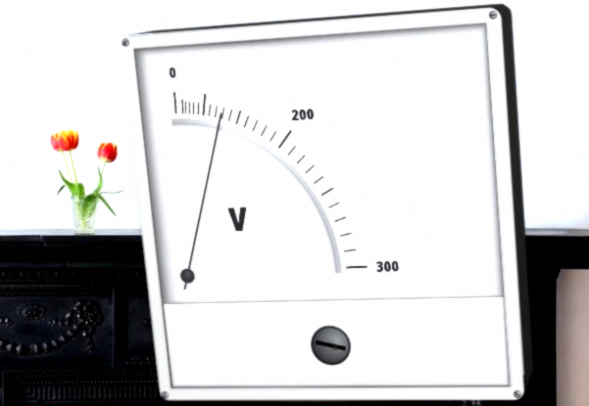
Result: 130 V
